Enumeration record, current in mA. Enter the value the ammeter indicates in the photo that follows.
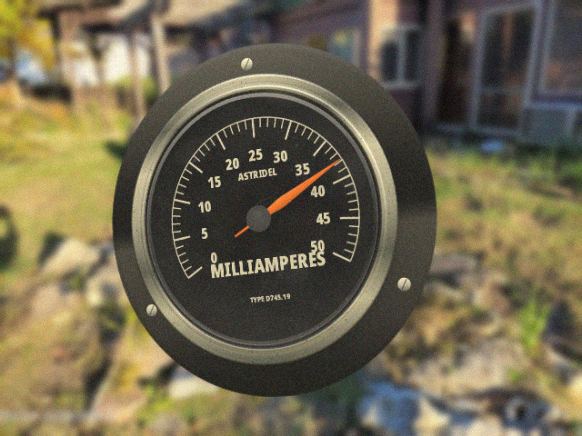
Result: 38 mA
